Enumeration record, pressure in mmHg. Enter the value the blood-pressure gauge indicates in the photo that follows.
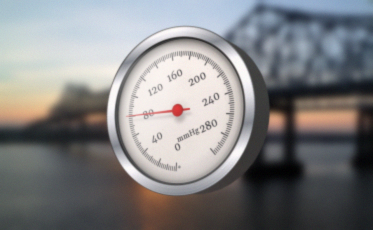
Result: 80 mmHg
